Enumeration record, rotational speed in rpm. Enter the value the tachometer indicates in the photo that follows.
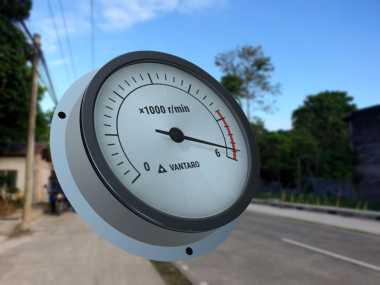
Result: 5800 rpm
